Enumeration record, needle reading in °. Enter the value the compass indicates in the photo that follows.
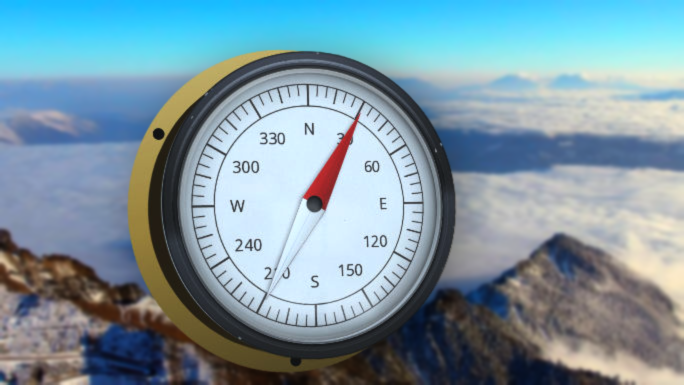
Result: 30 °
